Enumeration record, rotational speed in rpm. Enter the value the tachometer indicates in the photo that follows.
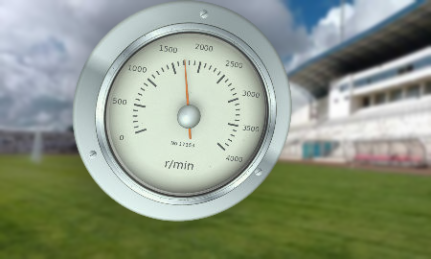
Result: 1700 rpm
